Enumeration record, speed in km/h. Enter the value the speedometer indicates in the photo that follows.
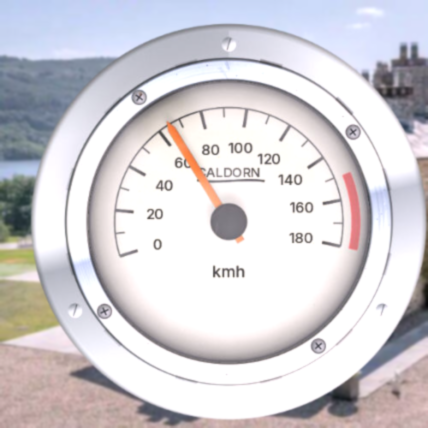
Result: 65 km/h
